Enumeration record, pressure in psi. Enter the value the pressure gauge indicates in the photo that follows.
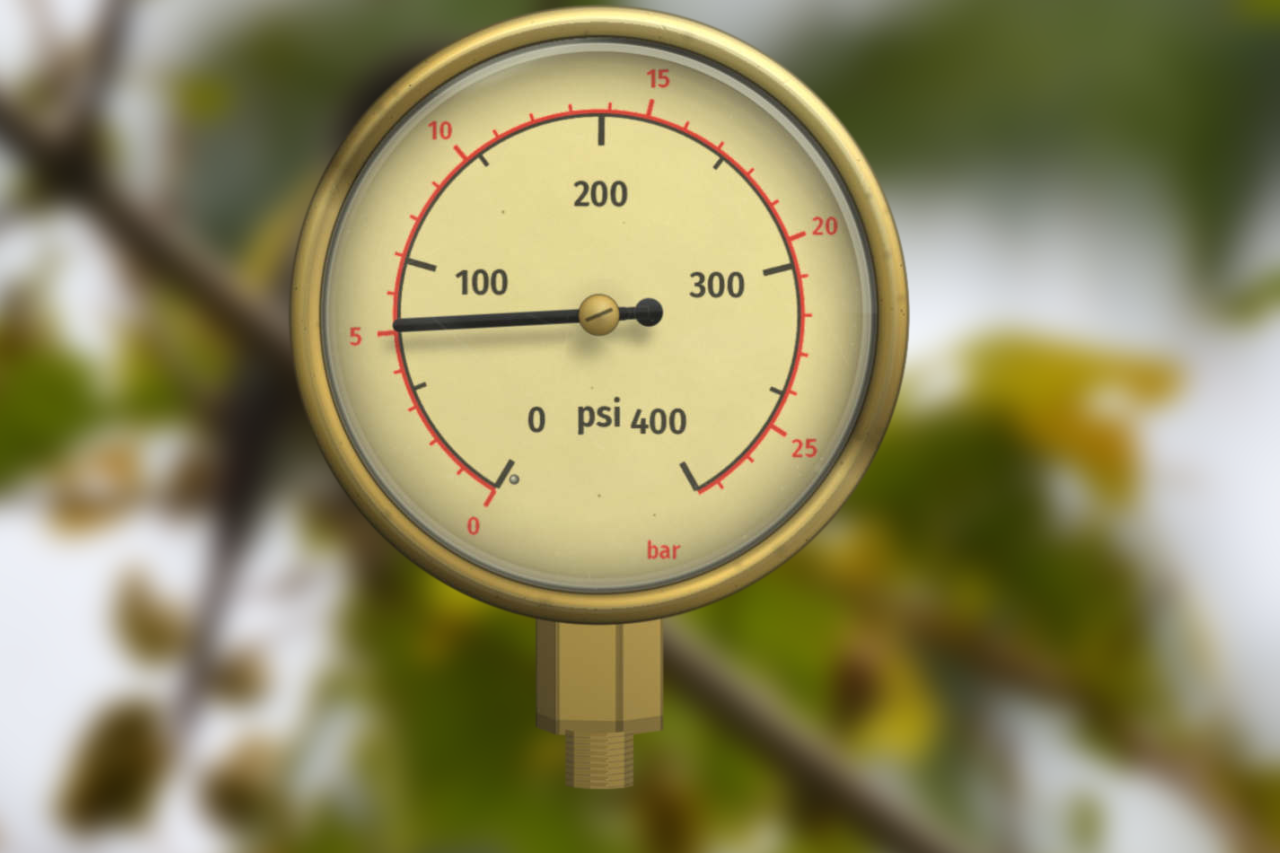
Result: 75 psi
